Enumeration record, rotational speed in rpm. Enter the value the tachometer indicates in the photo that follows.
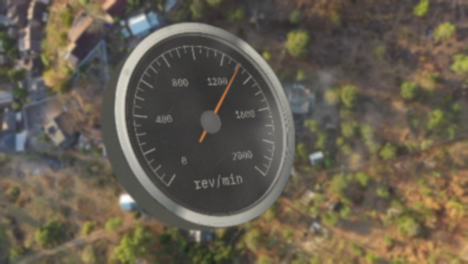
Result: 1300 rpm
